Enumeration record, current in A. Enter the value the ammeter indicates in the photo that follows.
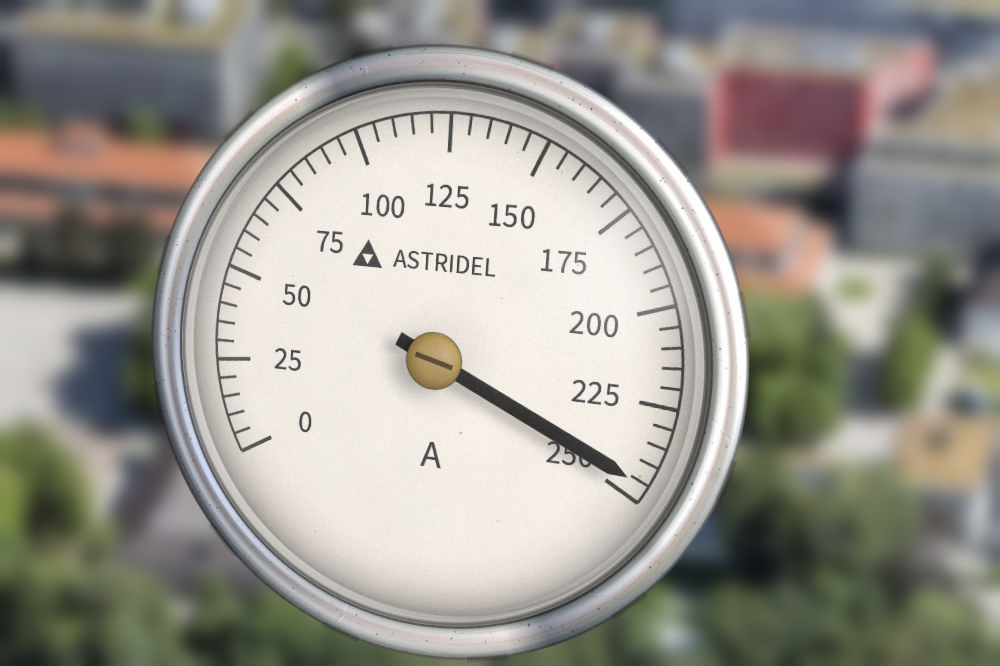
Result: 245 A
